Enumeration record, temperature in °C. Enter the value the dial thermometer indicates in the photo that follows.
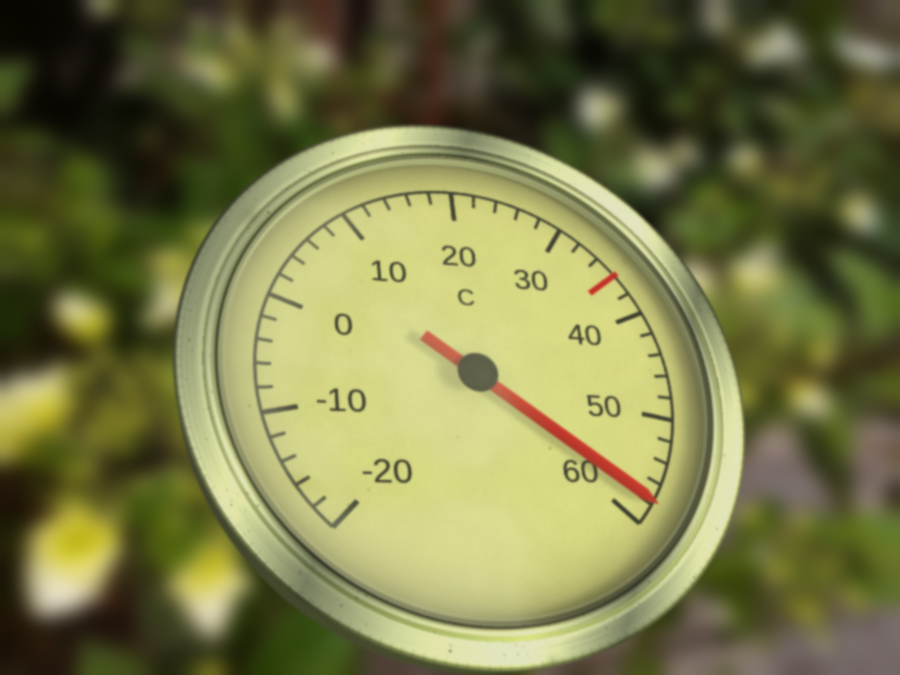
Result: 58 °C
